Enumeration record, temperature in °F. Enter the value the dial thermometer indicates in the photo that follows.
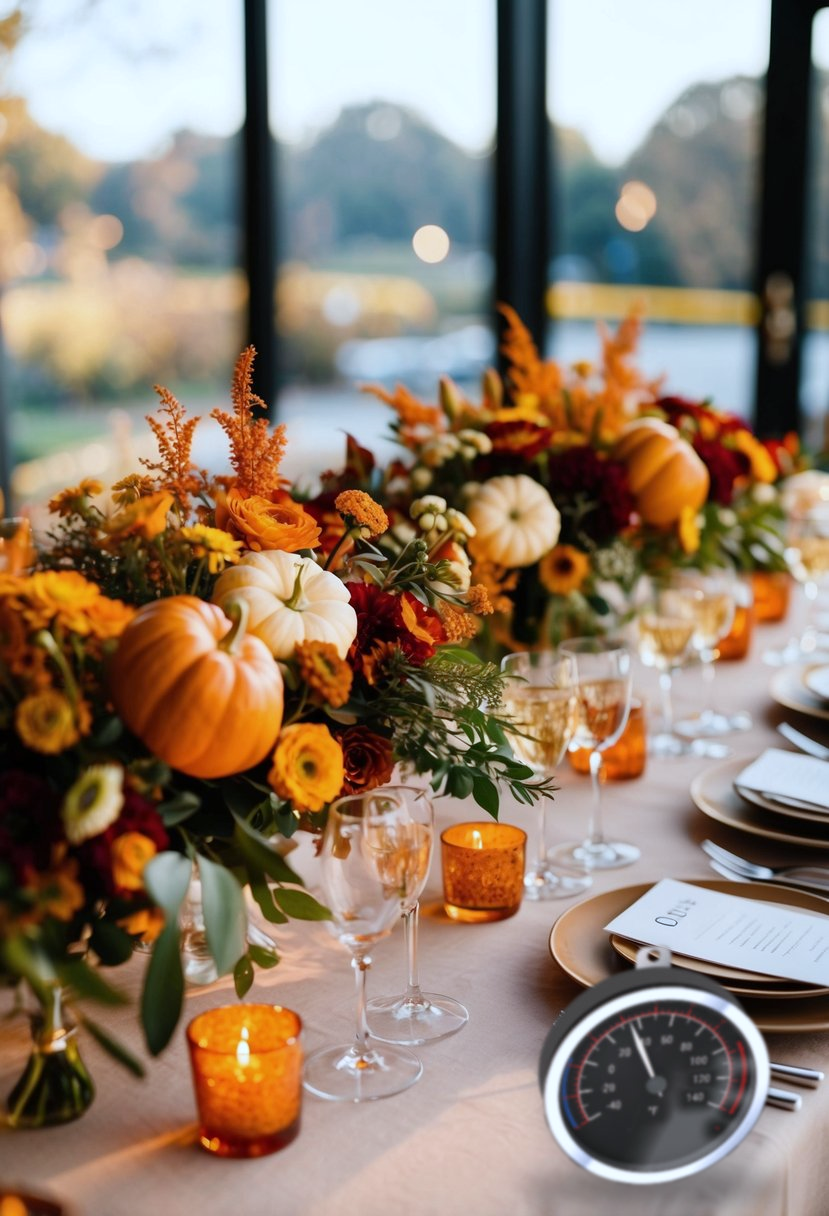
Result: 35 °F
